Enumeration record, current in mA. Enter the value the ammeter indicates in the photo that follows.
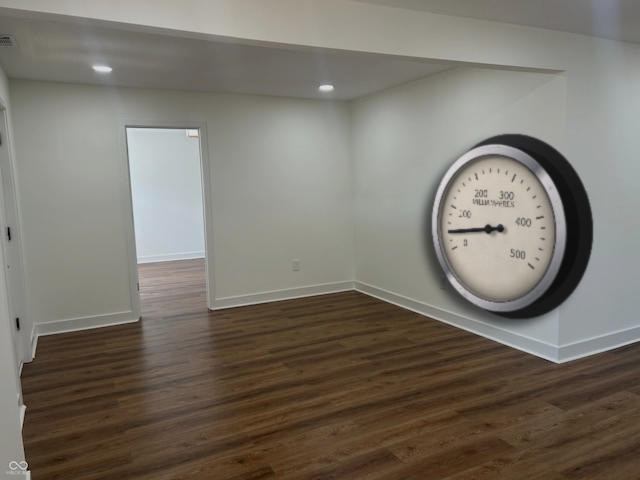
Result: 40 mA
